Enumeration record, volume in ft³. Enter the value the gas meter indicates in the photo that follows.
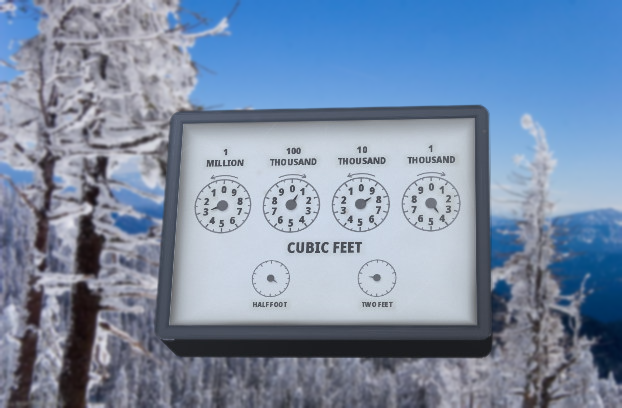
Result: 308400 ft³
